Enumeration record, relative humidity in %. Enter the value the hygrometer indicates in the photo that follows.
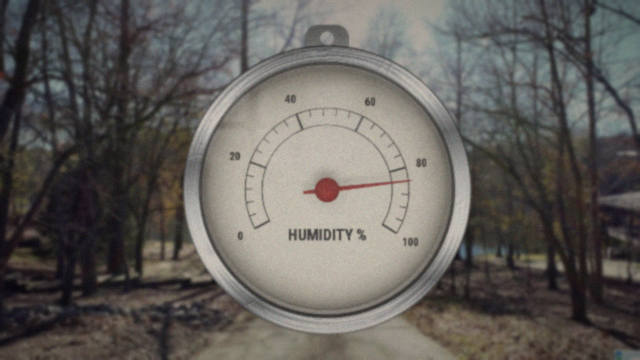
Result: 84 %
